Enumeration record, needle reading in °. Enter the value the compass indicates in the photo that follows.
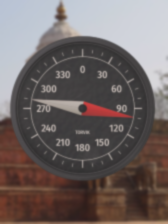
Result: 100 °
